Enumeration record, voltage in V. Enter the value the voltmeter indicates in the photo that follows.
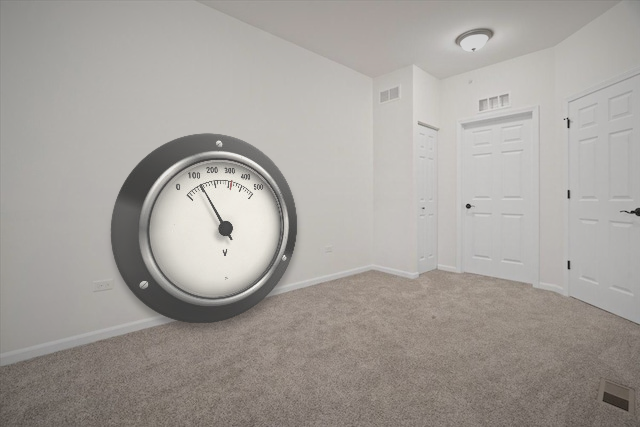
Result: 100 V
